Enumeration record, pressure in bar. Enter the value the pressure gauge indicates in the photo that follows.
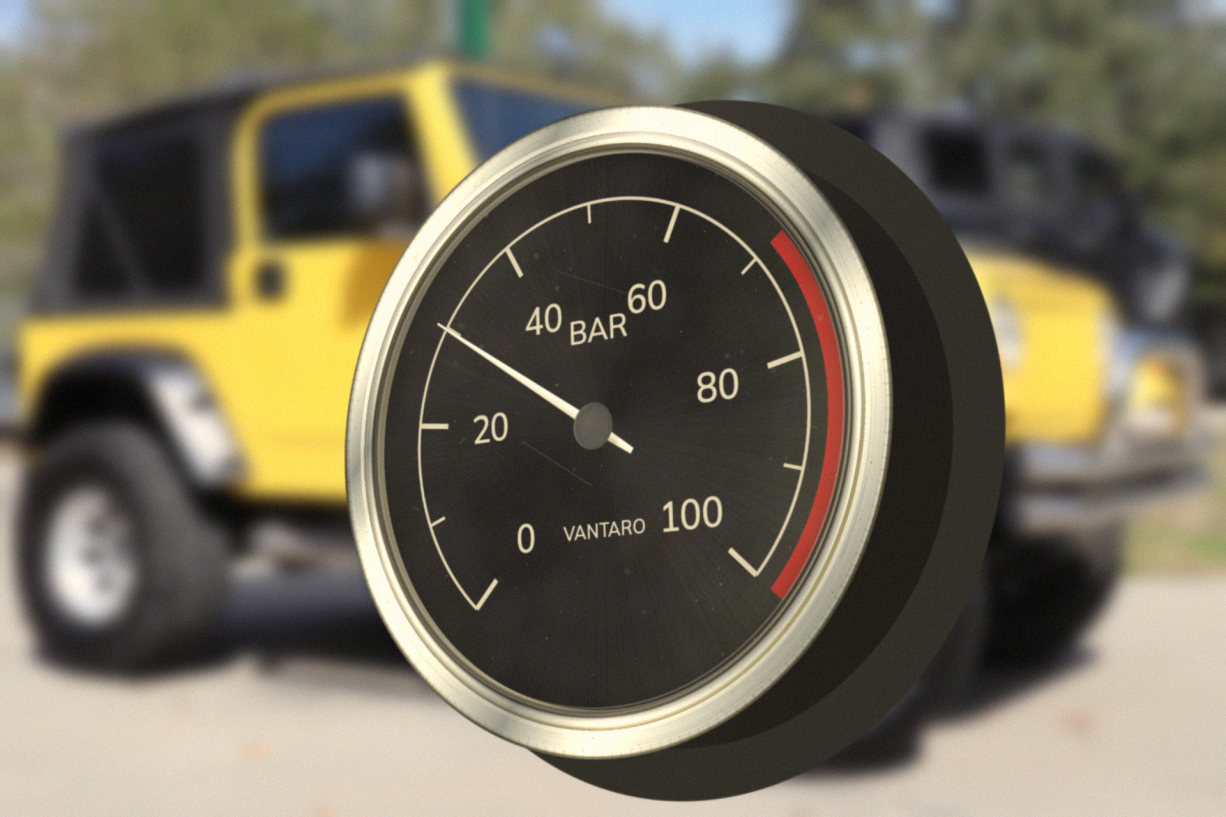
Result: 30 bar
